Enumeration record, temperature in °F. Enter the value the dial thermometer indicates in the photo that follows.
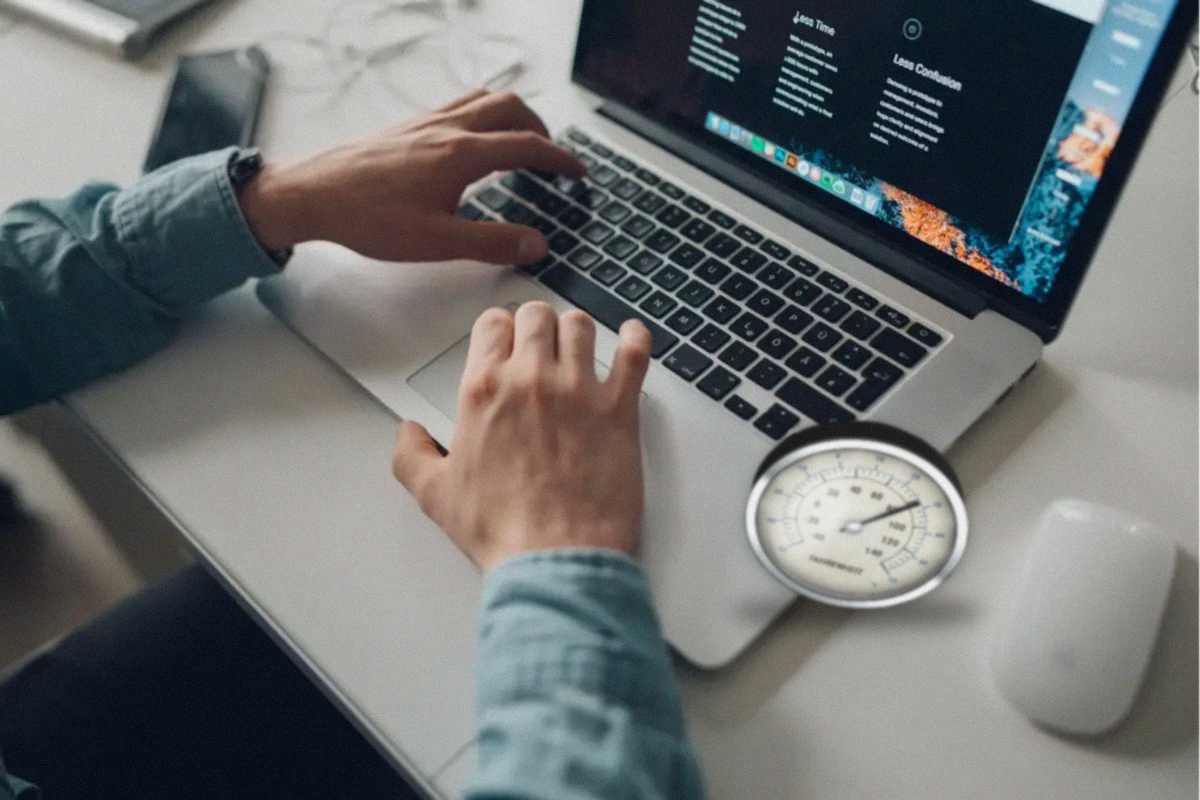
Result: 80 °F
